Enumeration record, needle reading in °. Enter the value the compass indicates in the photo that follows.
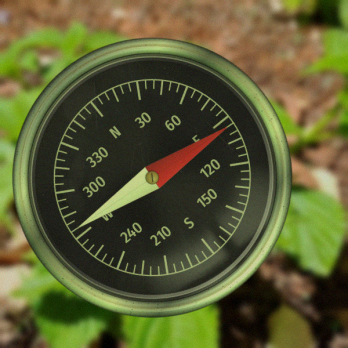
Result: 95 °
